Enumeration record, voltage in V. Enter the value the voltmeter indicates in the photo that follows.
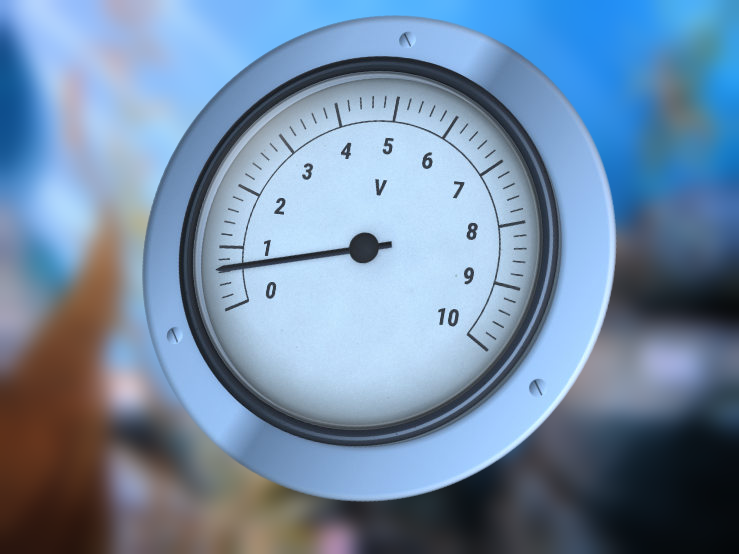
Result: 0.6 V
